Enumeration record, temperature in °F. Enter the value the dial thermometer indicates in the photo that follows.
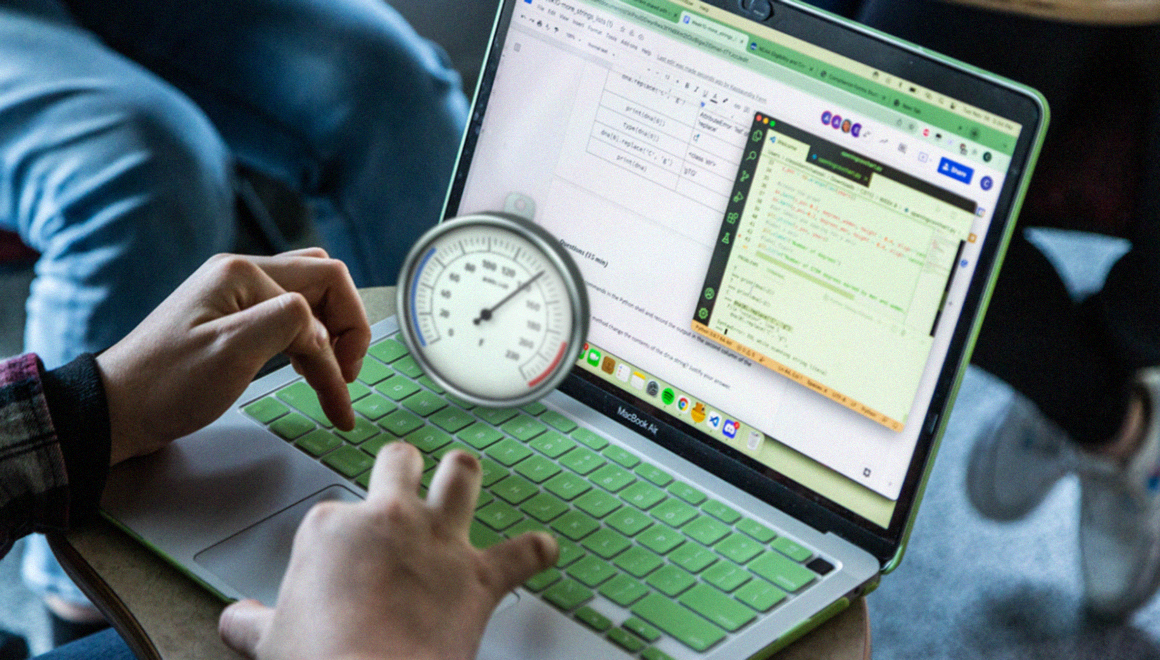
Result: 140 °F
